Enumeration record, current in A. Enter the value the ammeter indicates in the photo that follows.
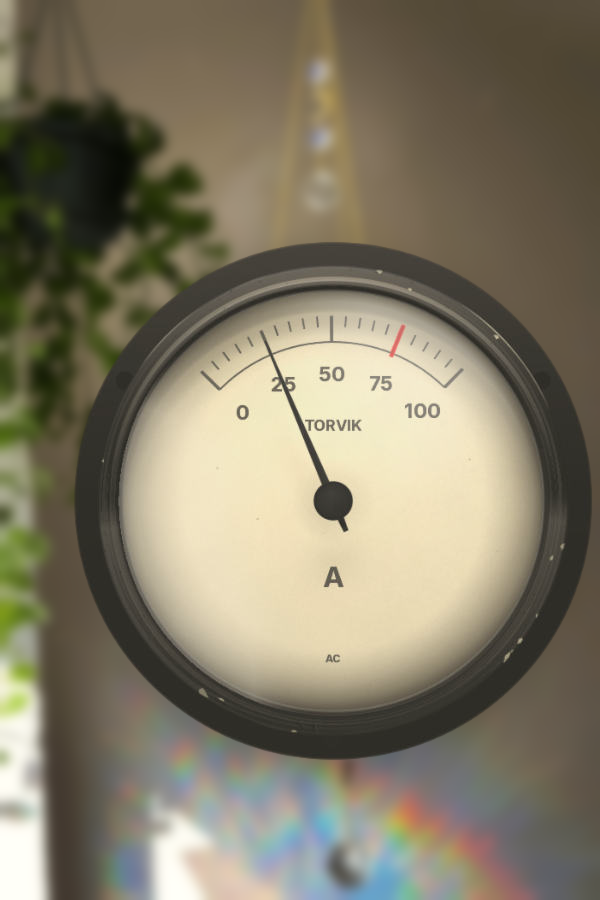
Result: 25 A
